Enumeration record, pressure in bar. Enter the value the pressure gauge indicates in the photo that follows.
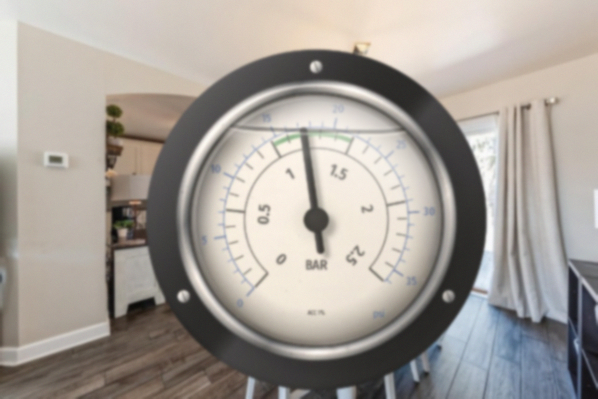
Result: 1.2 bar
